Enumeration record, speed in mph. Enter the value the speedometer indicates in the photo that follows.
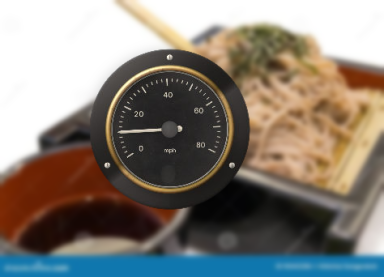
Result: 10 mph
